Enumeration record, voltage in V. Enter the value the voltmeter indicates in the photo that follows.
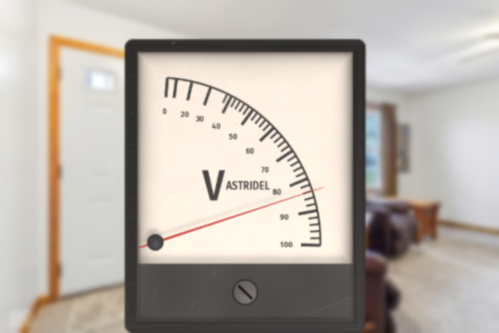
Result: 84 V
